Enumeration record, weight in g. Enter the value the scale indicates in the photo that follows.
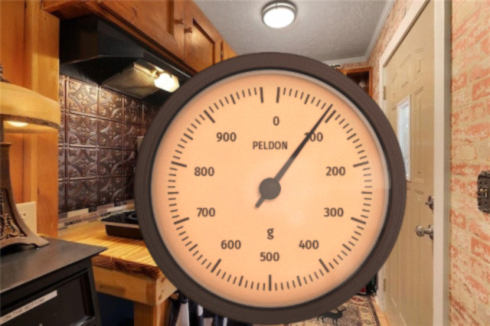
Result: 90 g
